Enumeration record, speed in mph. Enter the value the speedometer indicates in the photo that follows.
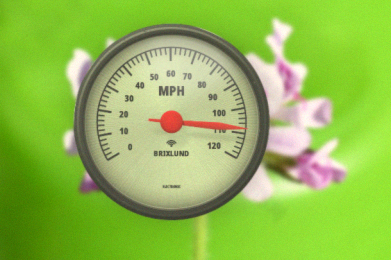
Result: 108 mph
